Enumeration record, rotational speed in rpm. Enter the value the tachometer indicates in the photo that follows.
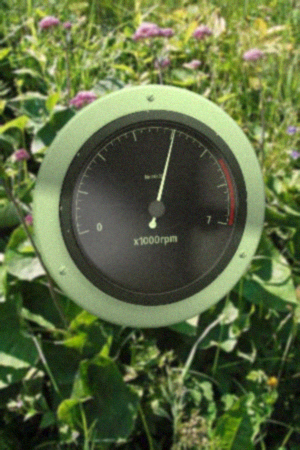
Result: 4000 rpm
